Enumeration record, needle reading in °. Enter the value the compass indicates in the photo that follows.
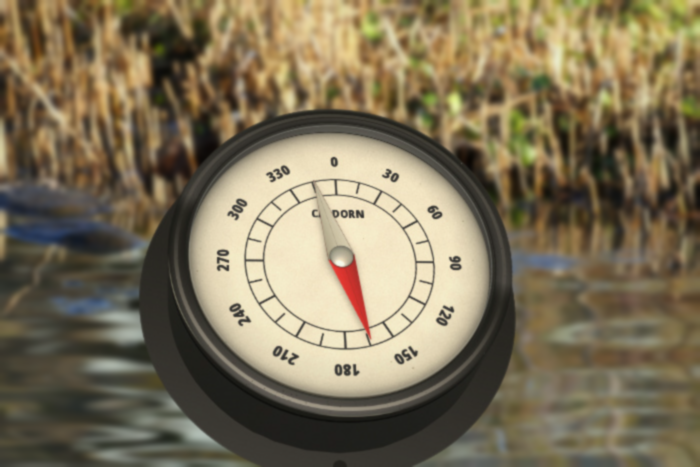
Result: 165 °
